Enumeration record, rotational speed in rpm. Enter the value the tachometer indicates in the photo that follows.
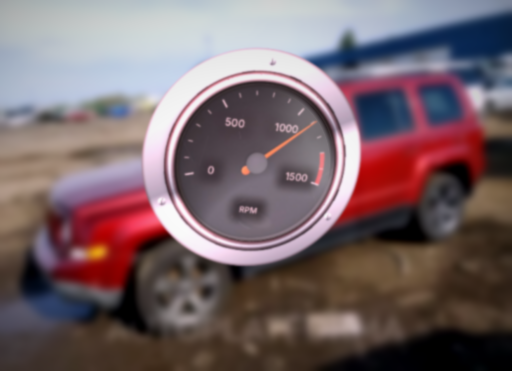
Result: 1100 rpm
